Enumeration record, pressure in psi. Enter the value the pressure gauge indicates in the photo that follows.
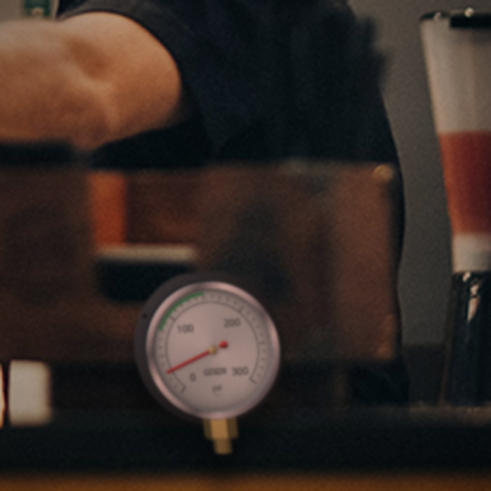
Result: 30 psi
